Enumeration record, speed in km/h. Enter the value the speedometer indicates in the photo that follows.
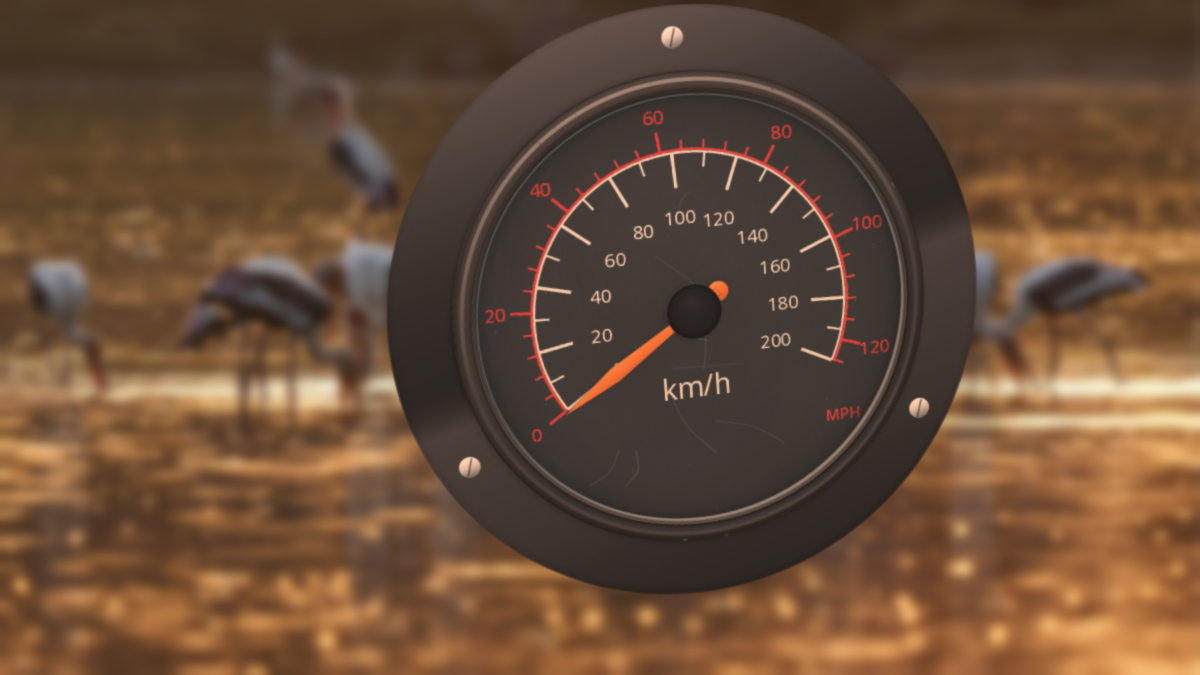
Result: 0 km/h
